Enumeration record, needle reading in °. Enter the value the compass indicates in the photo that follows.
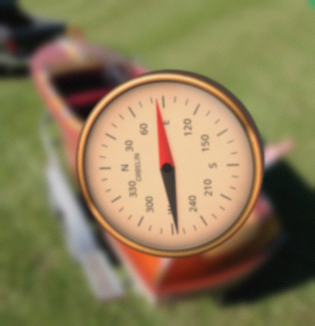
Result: 85 °
